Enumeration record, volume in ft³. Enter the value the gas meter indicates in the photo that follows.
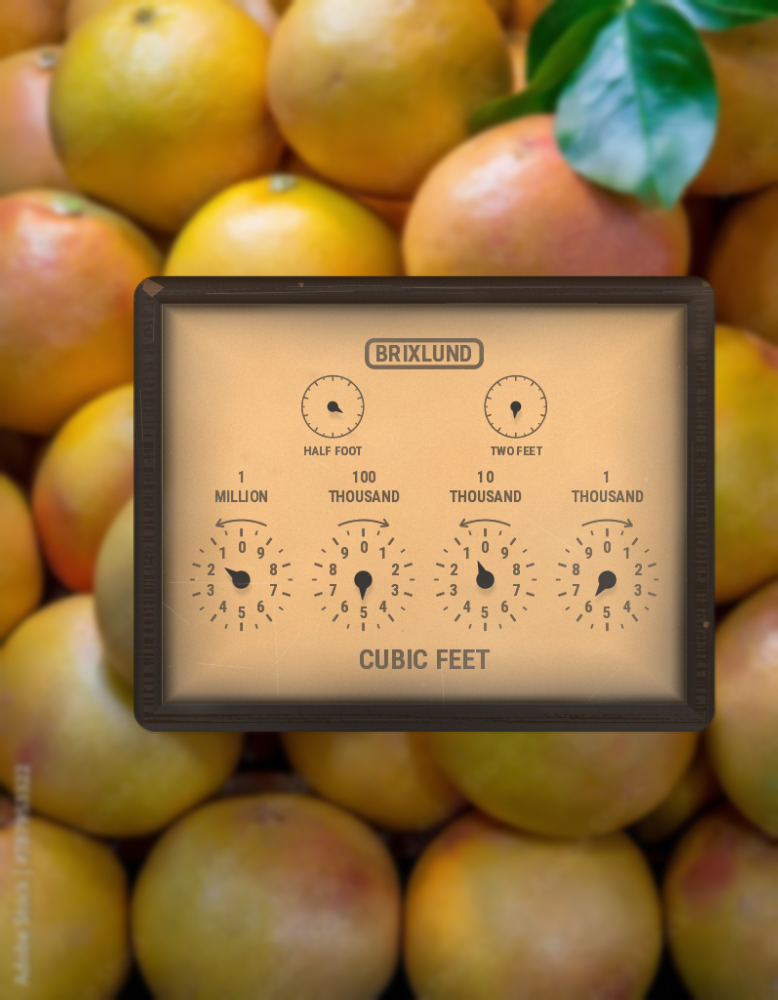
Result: 150600 ft³
